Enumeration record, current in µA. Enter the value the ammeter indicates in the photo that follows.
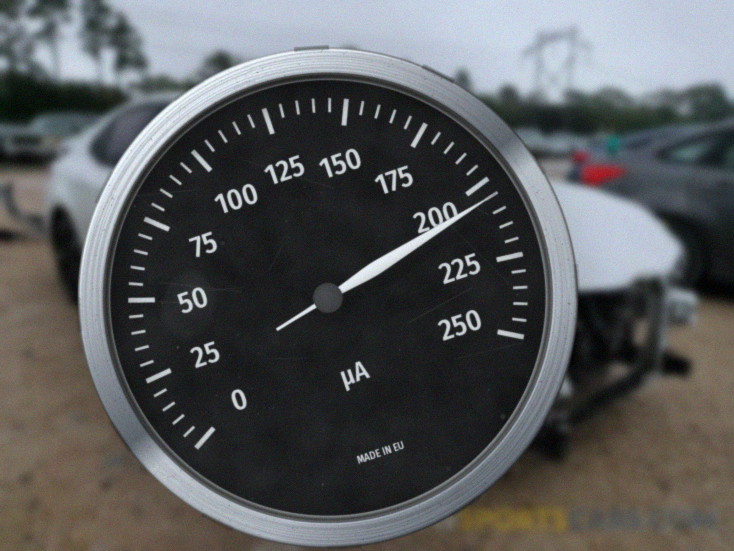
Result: 205 µA
